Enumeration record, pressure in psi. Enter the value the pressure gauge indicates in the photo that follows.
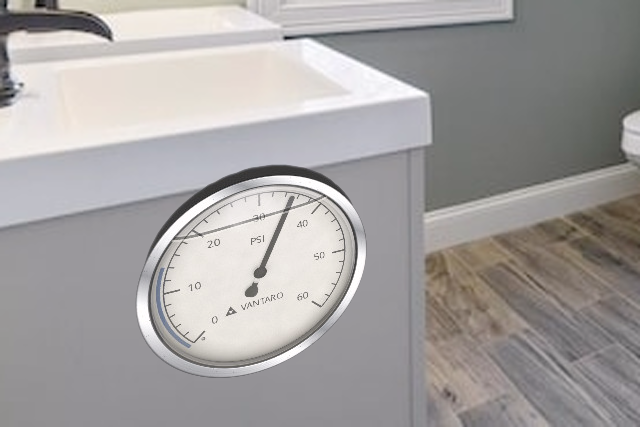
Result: 35 psi
